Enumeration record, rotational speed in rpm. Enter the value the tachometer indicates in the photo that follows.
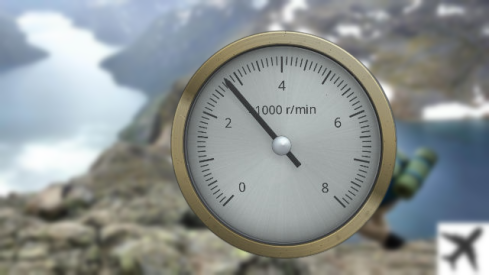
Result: 2800 rpm
